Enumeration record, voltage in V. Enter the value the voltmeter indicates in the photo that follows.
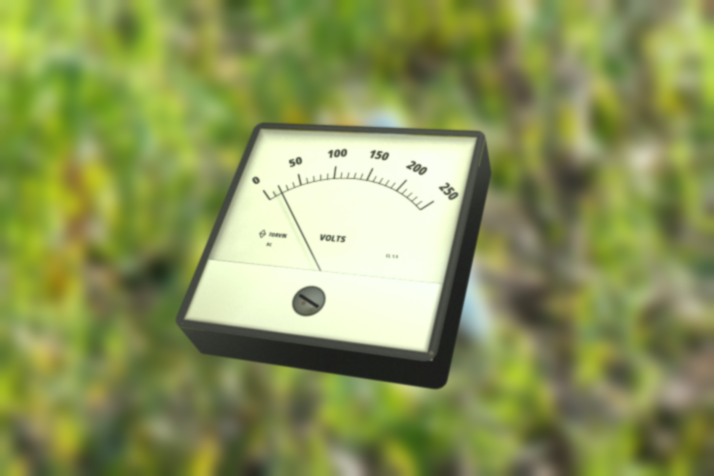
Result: 20 V
